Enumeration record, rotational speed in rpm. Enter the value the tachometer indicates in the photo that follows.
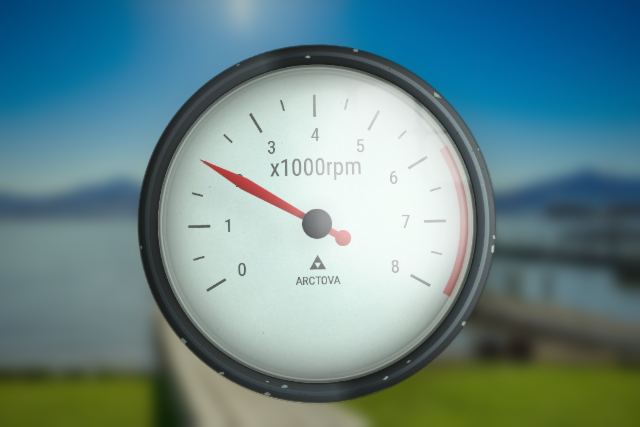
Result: 2000 rpm
